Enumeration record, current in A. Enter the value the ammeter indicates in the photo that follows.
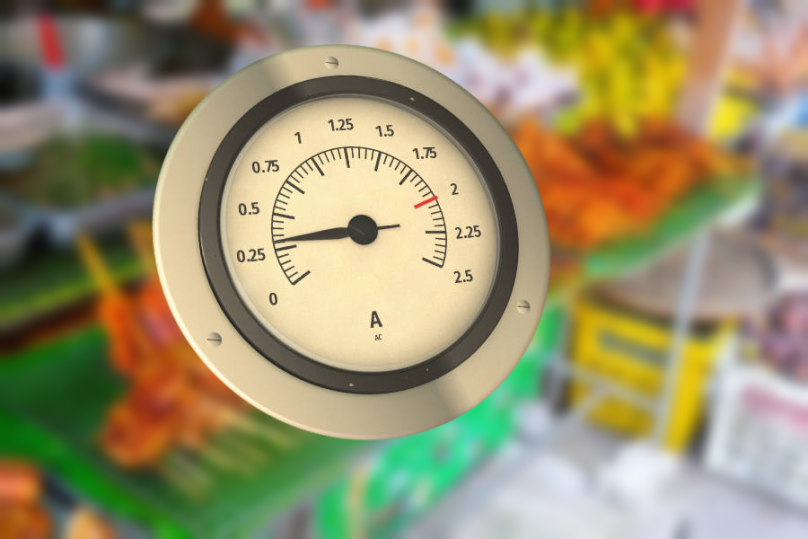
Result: 0.3 A
